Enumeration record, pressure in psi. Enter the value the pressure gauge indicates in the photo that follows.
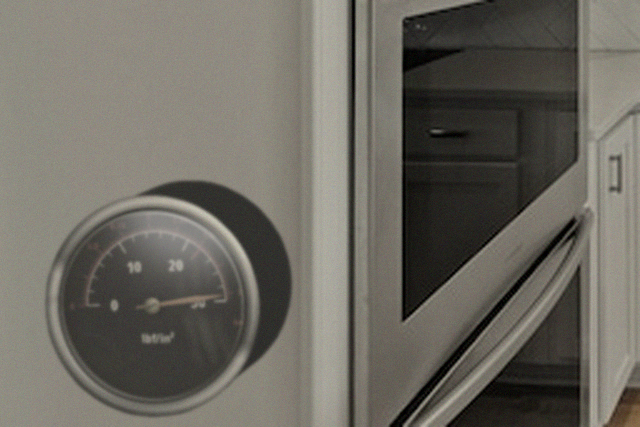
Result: 29 psi
